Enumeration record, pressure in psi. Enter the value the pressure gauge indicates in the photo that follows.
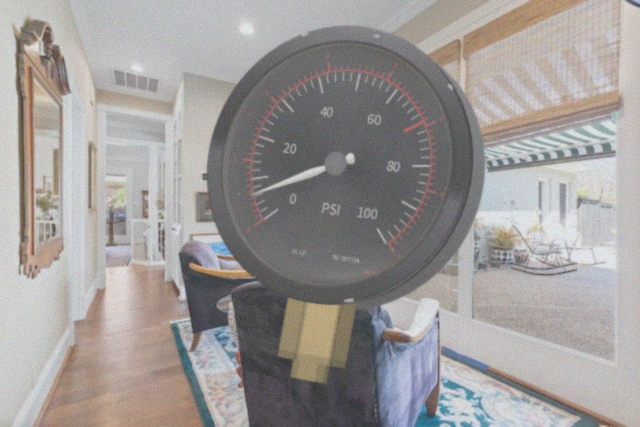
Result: 6 psi
